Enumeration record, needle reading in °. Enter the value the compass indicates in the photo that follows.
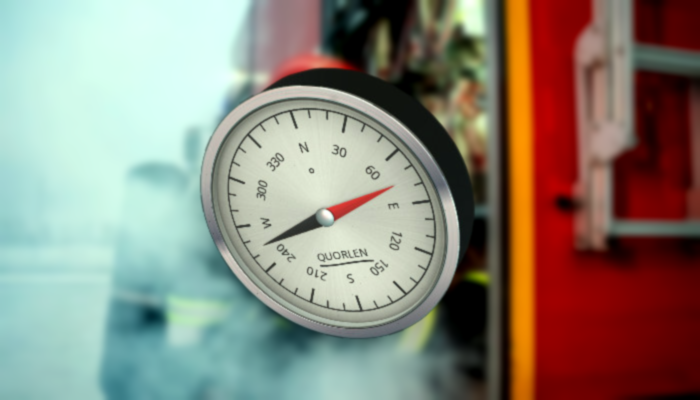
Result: 75 °
